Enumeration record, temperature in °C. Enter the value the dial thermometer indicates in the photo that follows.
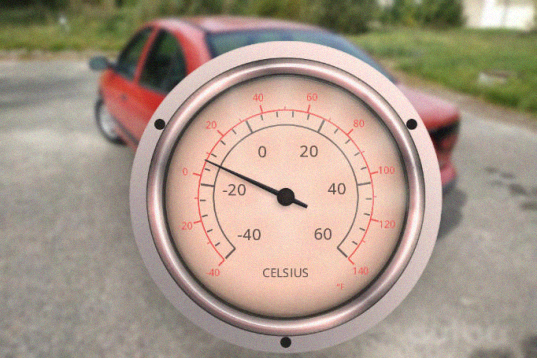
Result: -14 °C
